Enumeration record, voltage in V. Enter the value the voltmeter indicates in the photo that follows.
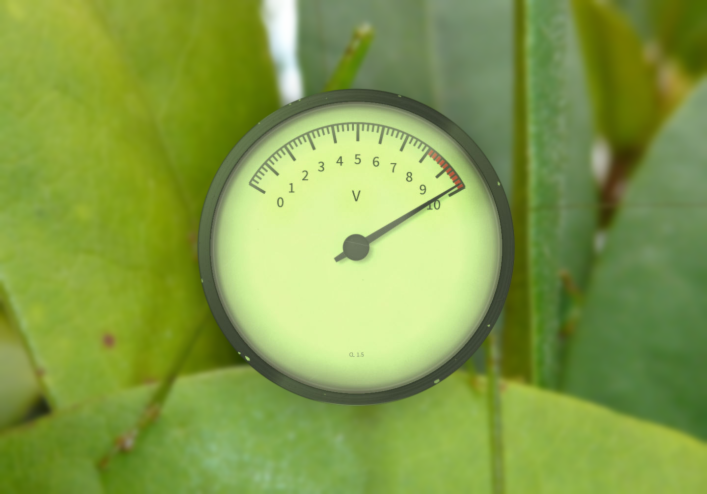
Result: 9.8 V
